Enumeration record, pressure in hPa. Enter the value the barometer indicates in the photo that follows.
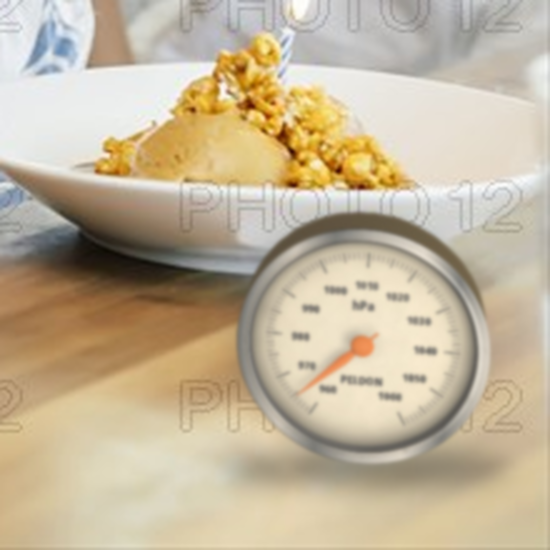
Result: 965 hPa
